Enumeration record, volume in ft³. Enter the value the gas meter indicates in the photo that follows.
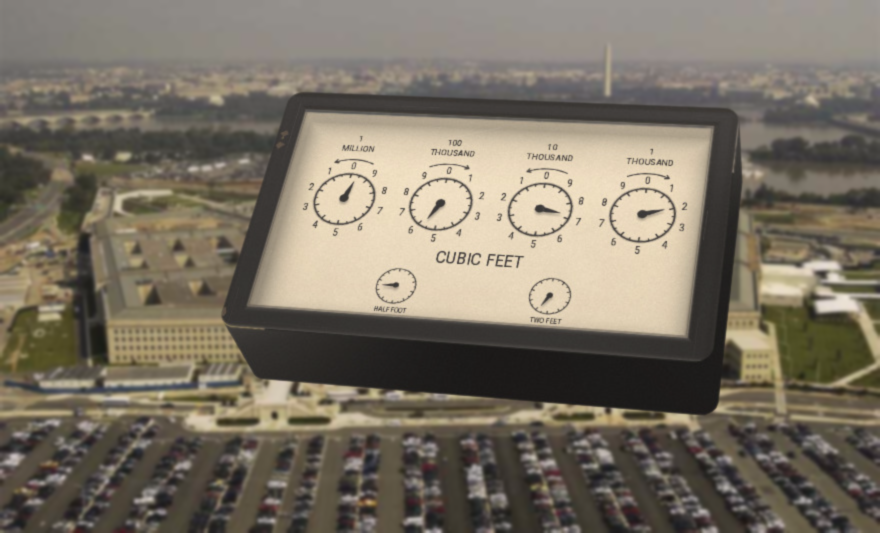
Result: 957200 ft³
